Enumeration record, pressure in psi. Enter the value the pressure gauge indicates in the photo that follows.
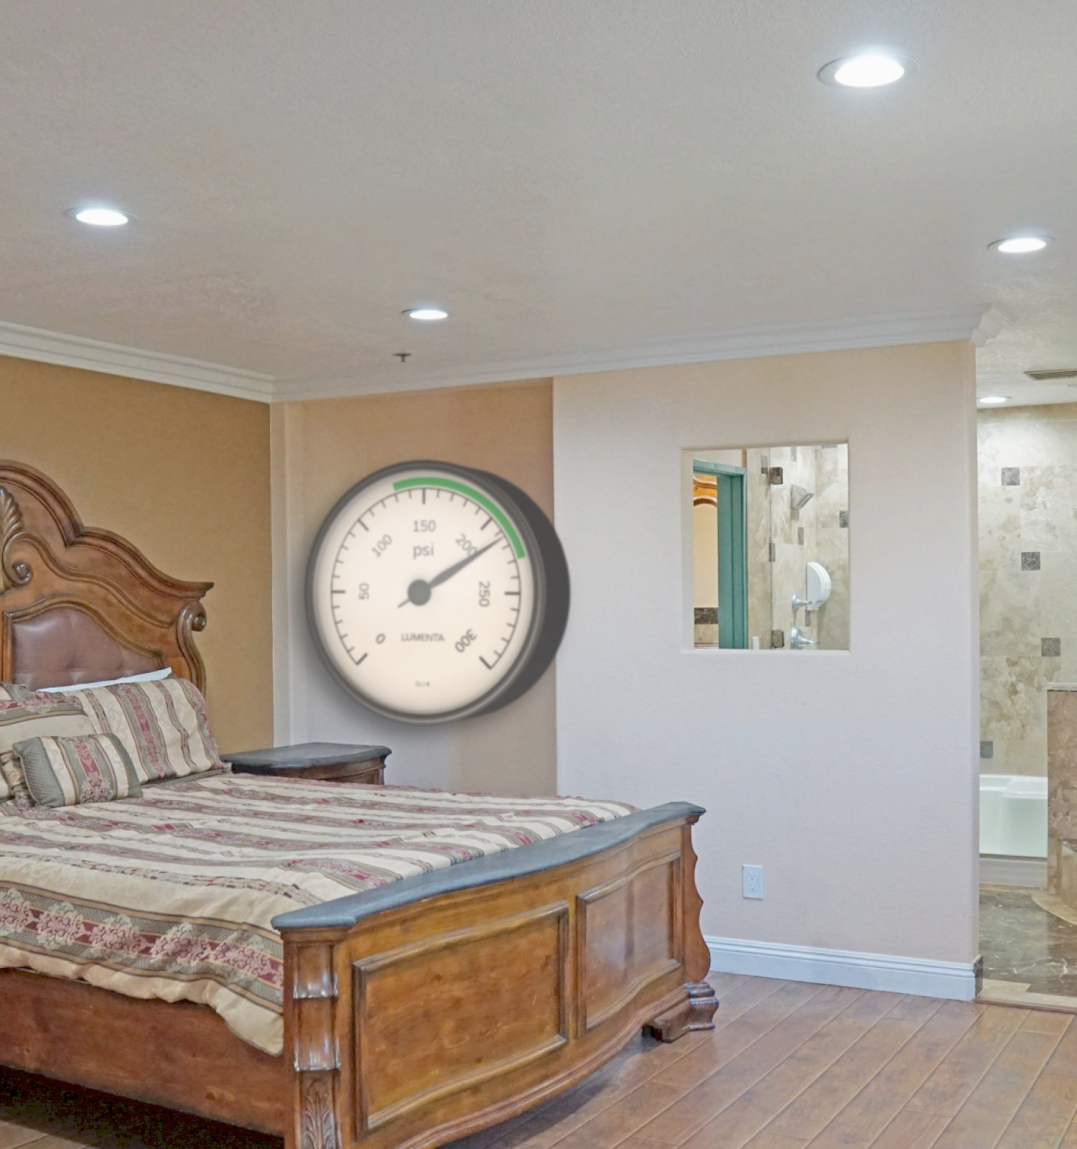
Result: 215 psi
